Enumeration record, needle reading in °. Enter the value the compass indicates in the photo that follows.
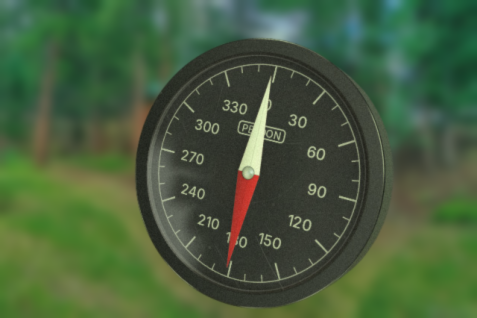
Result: 180 °
